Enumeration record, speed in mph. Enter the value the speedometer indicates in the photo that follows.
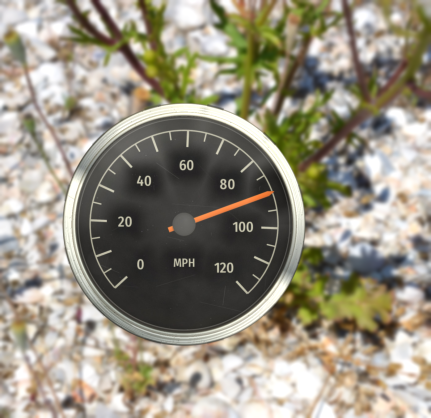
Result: 90 mph
